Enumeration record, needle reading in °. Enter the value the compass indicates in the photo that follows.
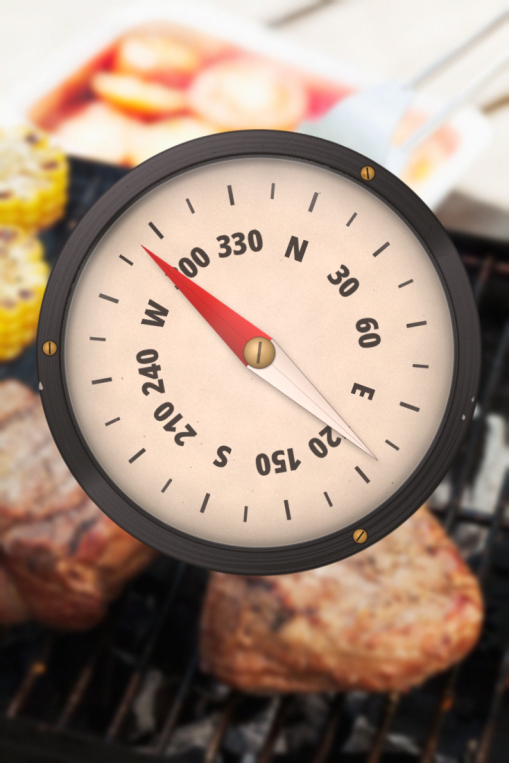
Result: 292.5 °
